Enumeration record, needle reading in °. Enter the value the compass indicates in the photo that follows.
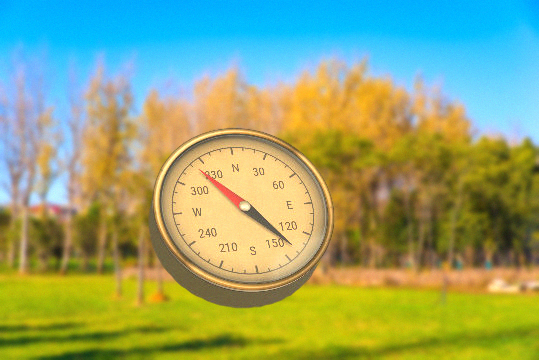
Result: 320 °
